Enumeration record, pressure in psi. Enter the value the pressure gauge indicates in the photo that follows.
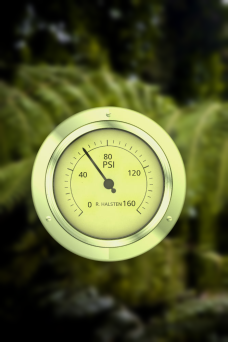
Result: 60 psi
